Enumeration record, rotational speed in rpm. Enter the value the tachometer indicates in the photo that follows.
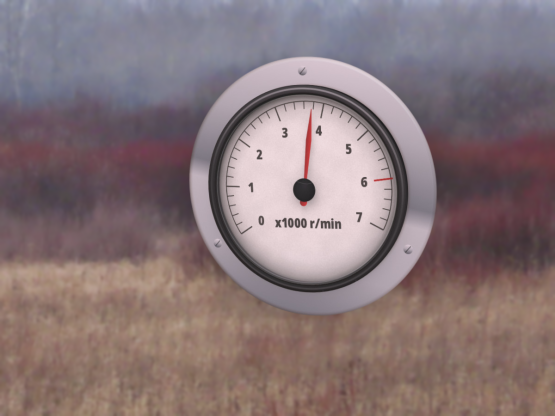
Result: 3800 rpm
